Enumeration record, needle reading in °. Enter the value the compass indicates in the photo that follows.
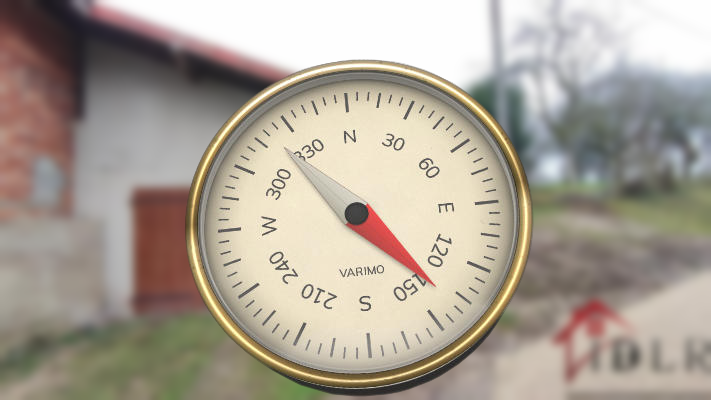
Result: 140 °
